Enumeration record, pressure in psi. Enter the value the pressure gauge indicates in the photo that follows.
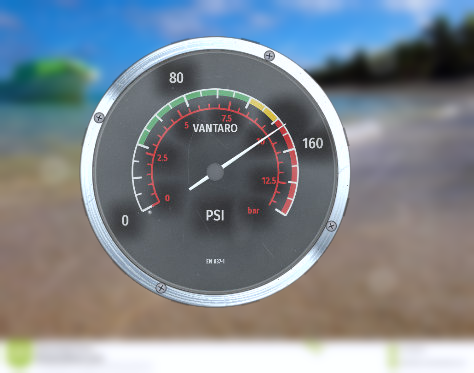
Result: 145 psi
